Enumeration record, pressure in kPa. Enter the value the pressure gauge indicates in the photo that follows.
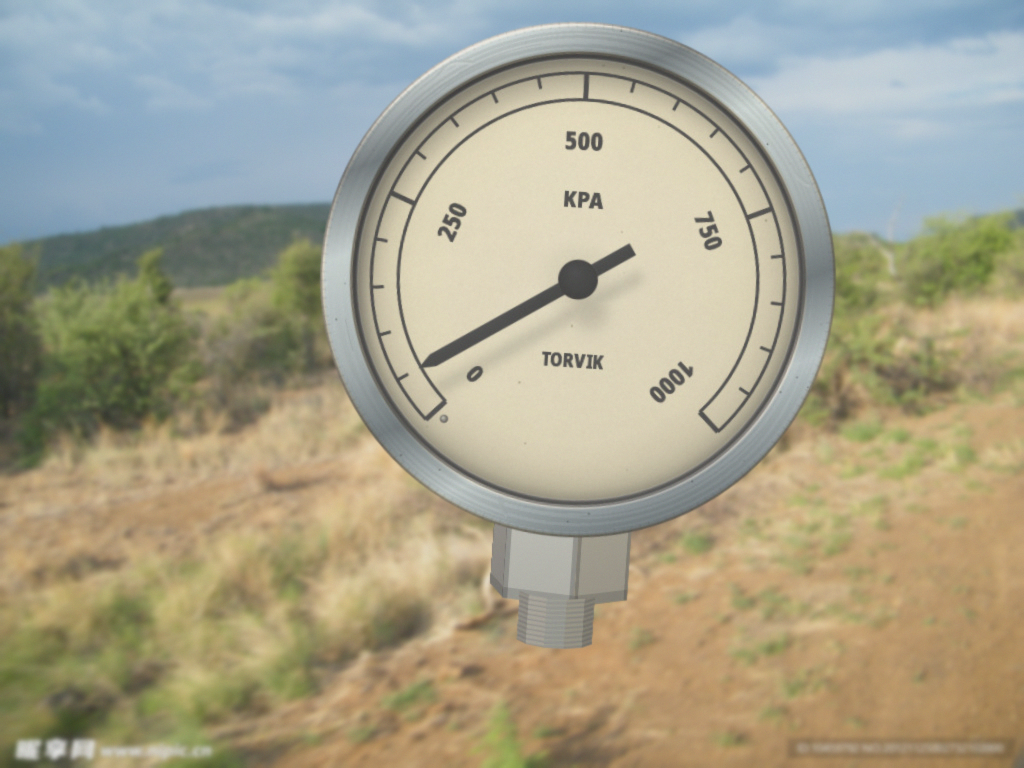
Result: 50 kPa
